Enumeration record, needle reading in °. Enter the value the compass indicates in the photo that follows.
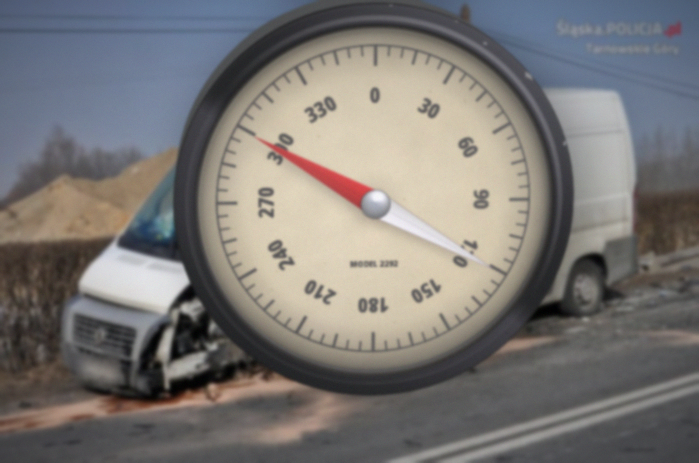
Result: 300 °
